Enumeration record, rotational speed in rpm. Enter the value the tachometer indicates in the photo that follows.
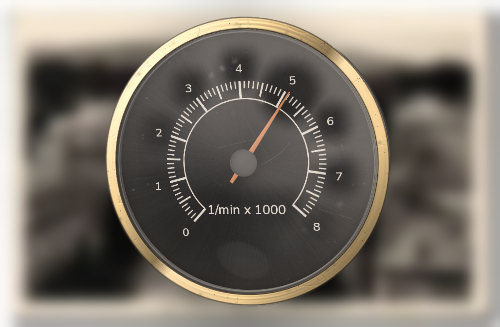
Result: 5100 rpm
